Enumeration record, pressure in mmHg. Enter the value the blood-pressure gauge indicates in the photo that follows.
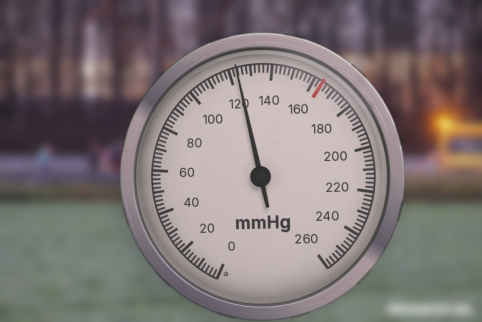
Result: 124 mmHg
